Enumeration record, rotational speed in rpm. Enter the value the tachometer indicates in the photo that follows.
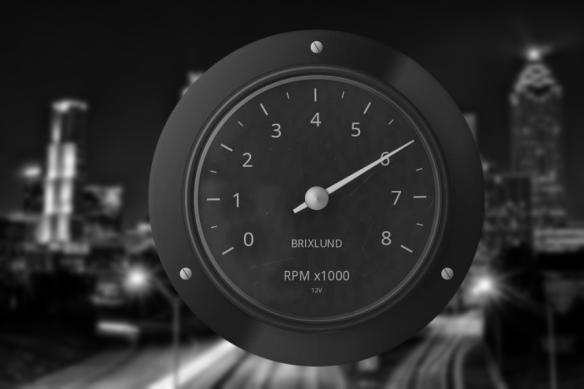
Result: 6000 rpm
